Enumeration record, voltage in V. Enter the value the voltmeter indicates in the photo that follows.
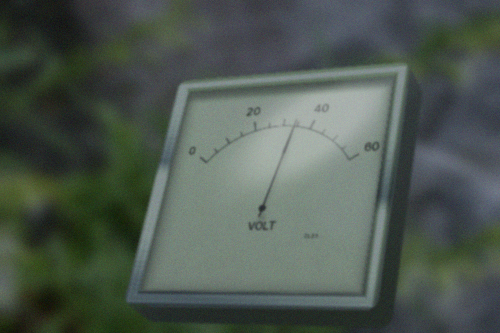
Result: 35 V
